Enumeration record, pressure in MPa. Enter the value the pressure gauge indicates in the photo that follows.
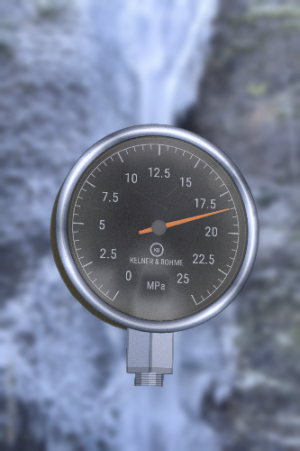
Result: 18.5 MPa
